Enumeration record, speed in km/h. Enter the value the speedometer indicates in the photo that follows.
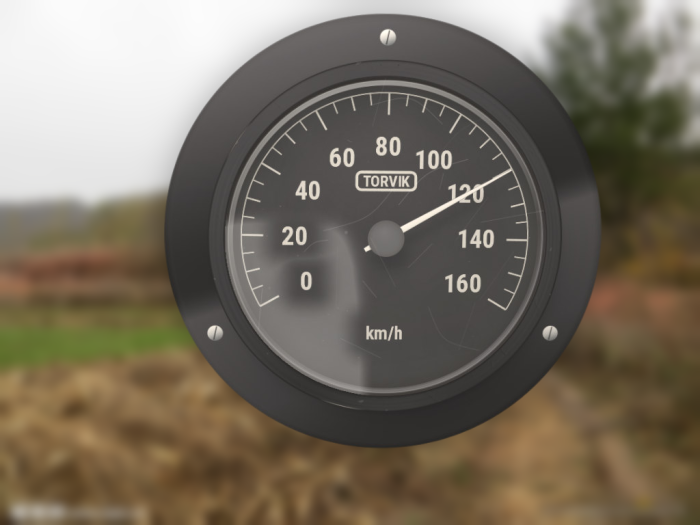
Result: 120 km/h
